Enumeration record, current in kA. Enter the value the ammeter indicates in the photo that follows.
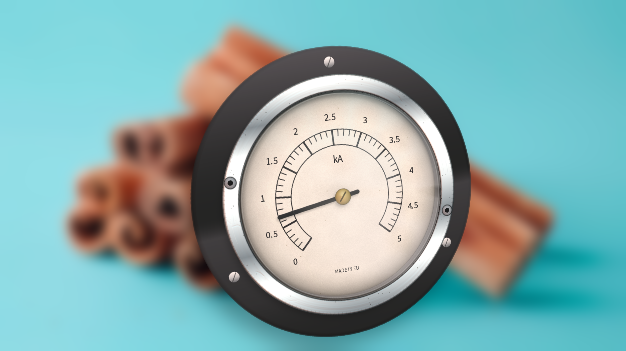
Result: 0.7 kA
